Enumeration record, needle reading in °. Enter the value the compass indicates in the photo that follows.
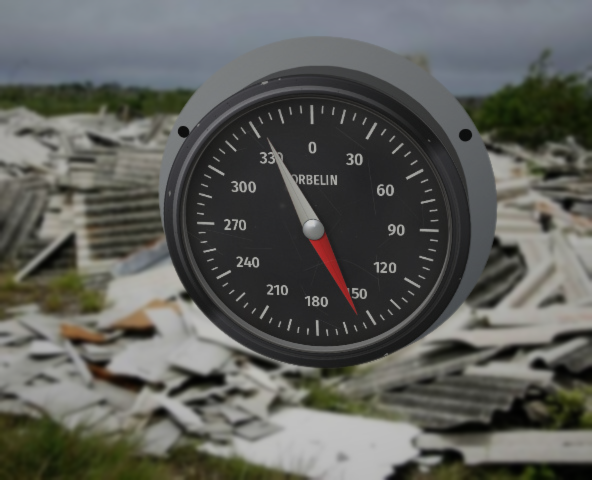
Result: 155 °
